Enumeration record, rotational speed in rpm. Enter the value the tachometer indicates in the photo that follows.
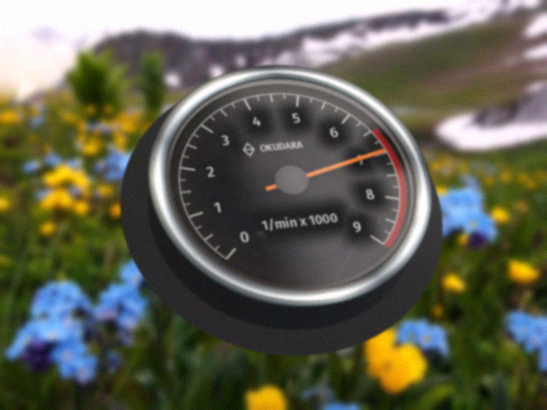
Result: 7000 rpm
